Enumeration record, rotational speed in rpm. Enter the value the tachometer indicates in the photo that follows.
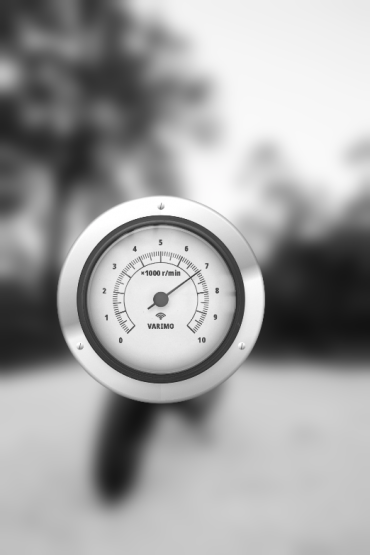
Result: 7000 rpm
